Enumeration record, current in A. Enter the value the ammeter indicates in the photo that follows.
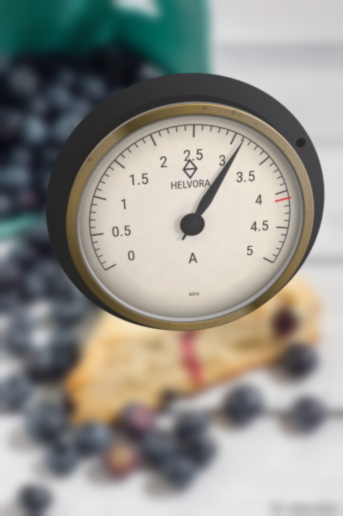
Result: 3.1 A
